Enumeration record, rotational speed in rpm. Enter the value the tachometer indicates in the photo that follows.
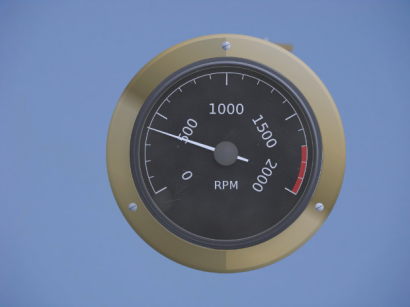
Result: 400 rpm
